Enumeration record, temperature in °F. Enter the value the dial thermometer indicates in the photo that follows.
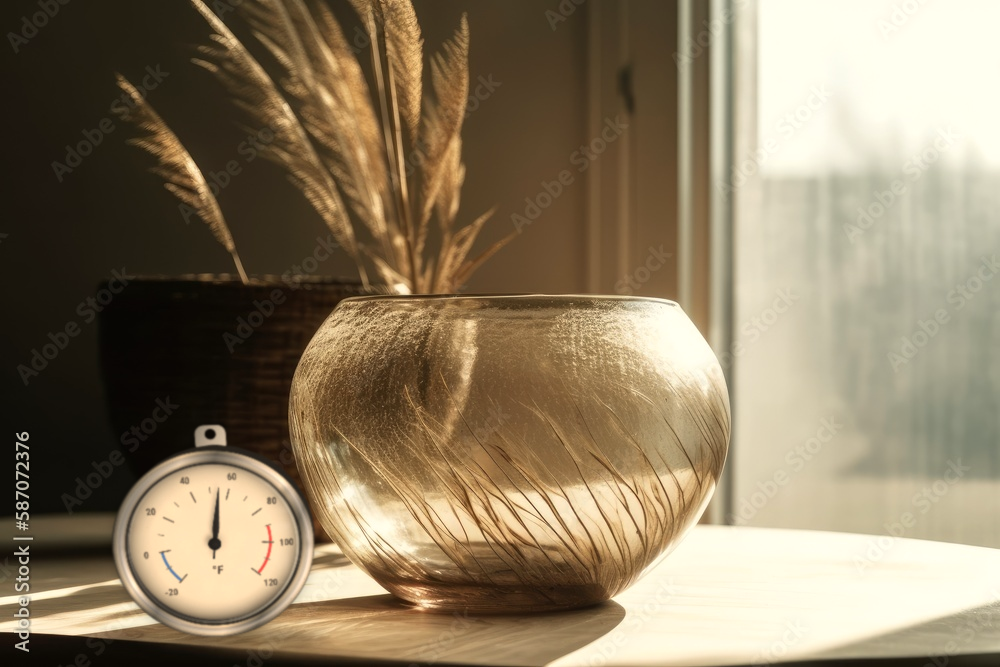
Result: 55 °F
